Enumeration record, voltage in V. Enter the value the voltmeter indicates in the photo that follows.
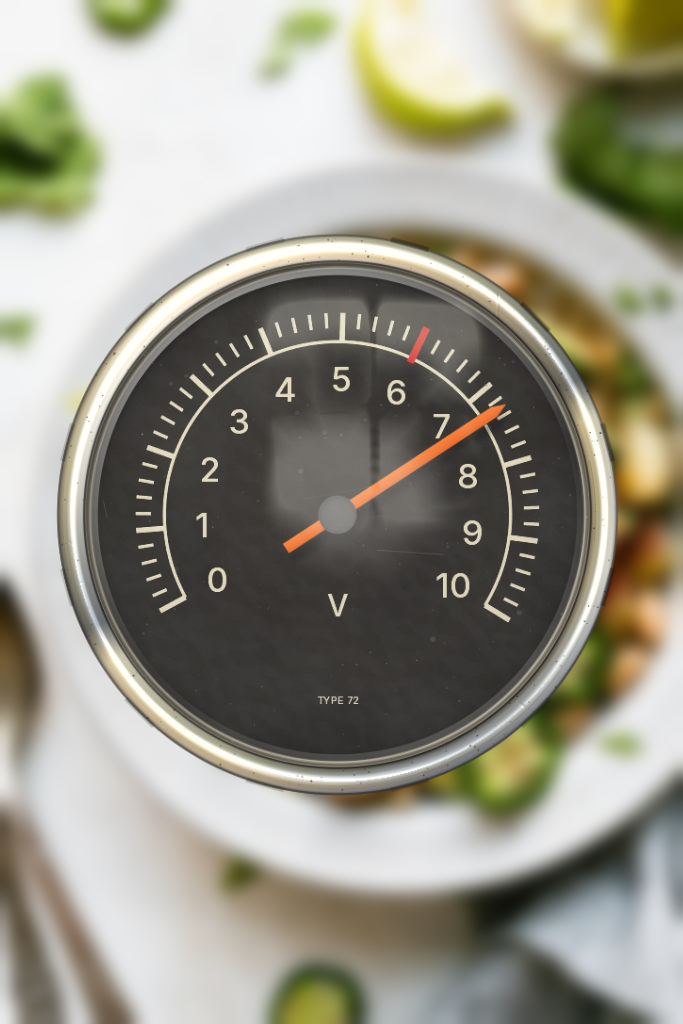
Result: 7.3 V
